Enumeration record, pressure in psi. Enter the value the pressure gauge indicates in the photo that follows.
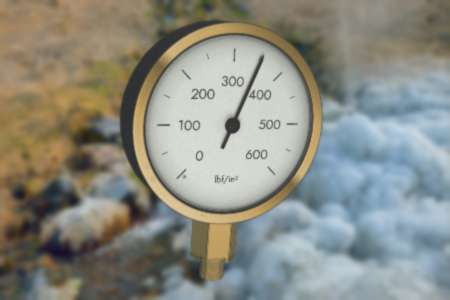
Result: 350 psi
